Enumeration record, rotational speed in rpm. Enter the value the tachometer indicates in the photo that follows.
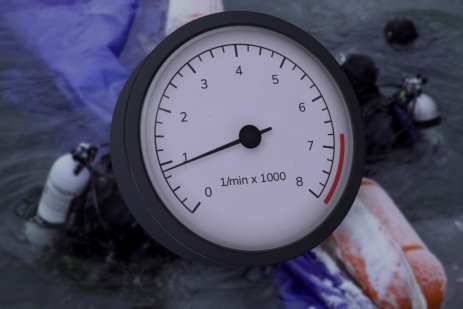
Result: 875 rpm
